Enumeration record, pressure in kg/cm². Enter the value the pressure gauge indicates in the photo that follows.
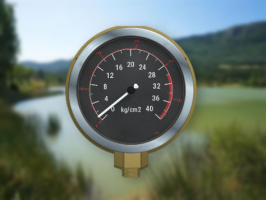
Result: 1 kg/cm²
